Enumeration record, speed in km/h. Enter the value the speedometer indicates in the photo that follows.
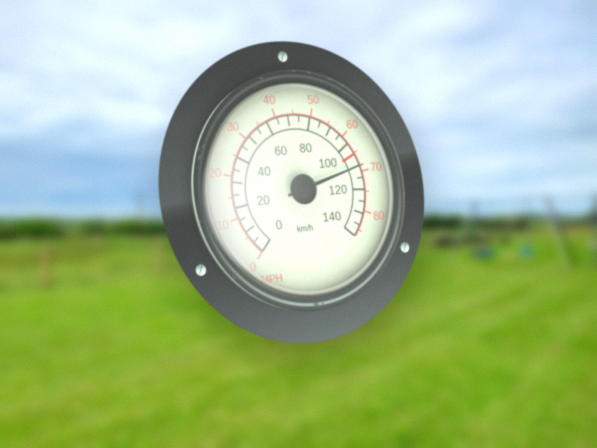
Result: 110 km/h
